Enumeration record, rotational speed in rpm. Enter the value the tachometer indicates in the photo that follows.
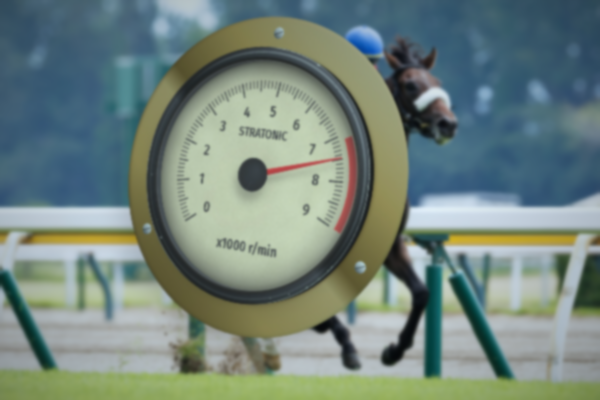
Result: 7500 rpm
